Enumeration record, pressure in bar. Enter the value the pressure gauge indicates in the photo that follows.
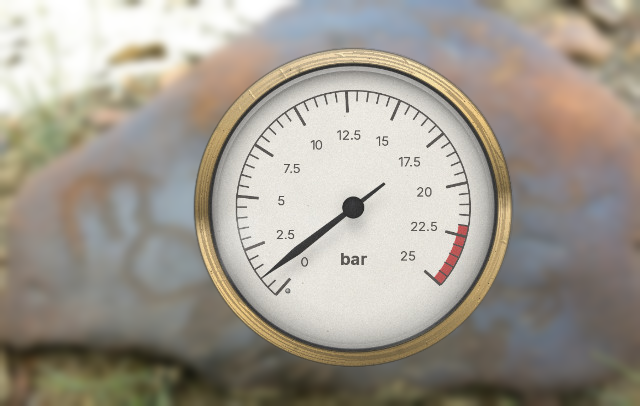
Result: 1 bar
